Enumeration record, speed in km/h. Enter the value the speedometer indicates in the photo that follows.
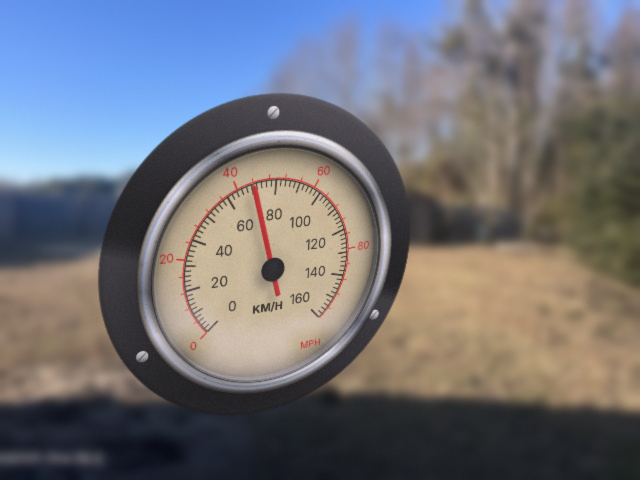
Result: 70 km/h
